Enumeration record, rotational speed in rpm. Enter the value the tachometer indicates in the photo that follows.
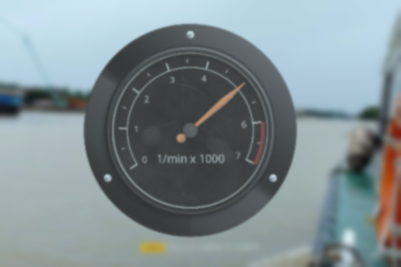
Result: 5000 rpm
